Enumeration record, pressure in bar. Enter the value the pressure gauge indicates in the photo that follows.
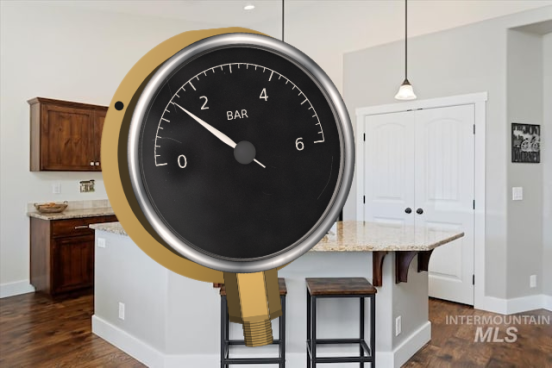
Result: 1.4 bar
